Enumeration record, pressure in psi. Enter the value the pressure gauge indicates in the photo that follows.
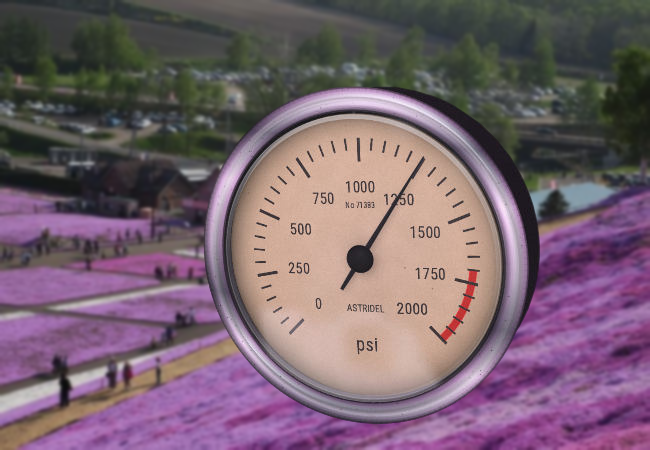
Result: 1250 psi
